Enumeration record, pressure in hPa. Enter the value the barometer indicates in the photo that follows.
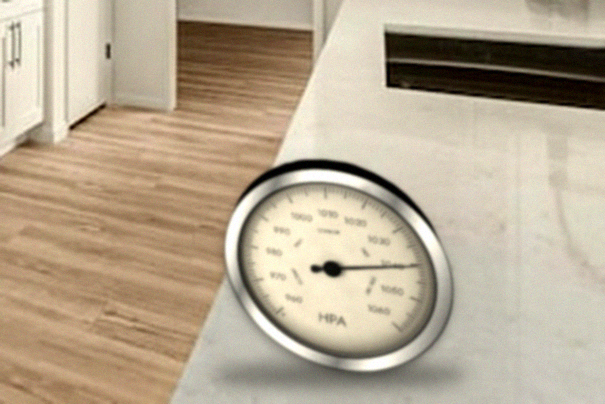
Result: 1040 hPa
